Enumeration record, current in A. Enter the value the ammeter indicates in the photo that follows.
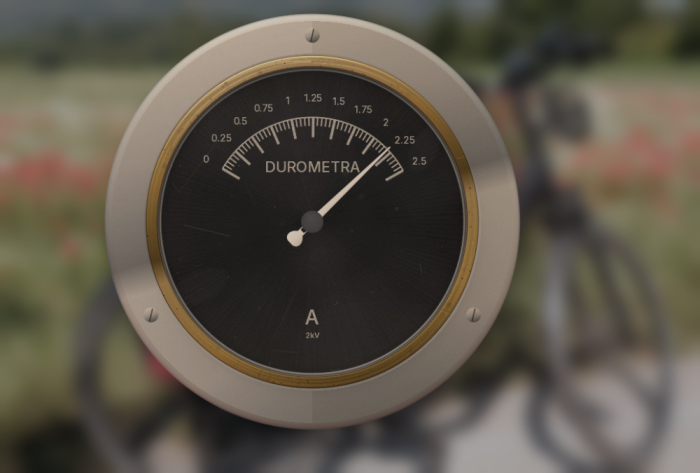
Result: 2.2 A
